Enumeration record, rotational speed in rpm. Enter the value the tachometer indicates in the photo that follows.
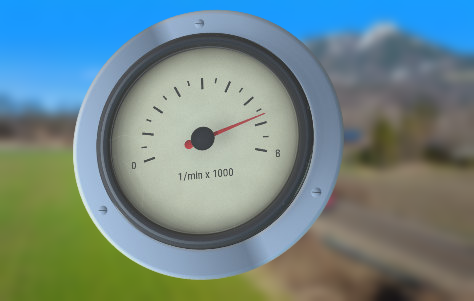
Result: 6750 rpm
